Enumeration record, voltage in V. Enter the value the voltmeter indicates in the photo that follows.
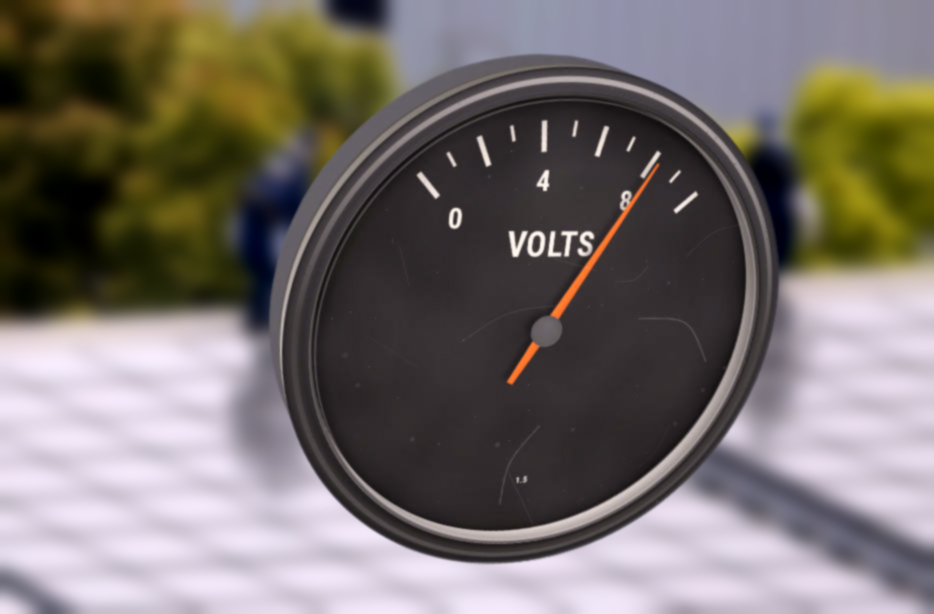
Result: 8 V
